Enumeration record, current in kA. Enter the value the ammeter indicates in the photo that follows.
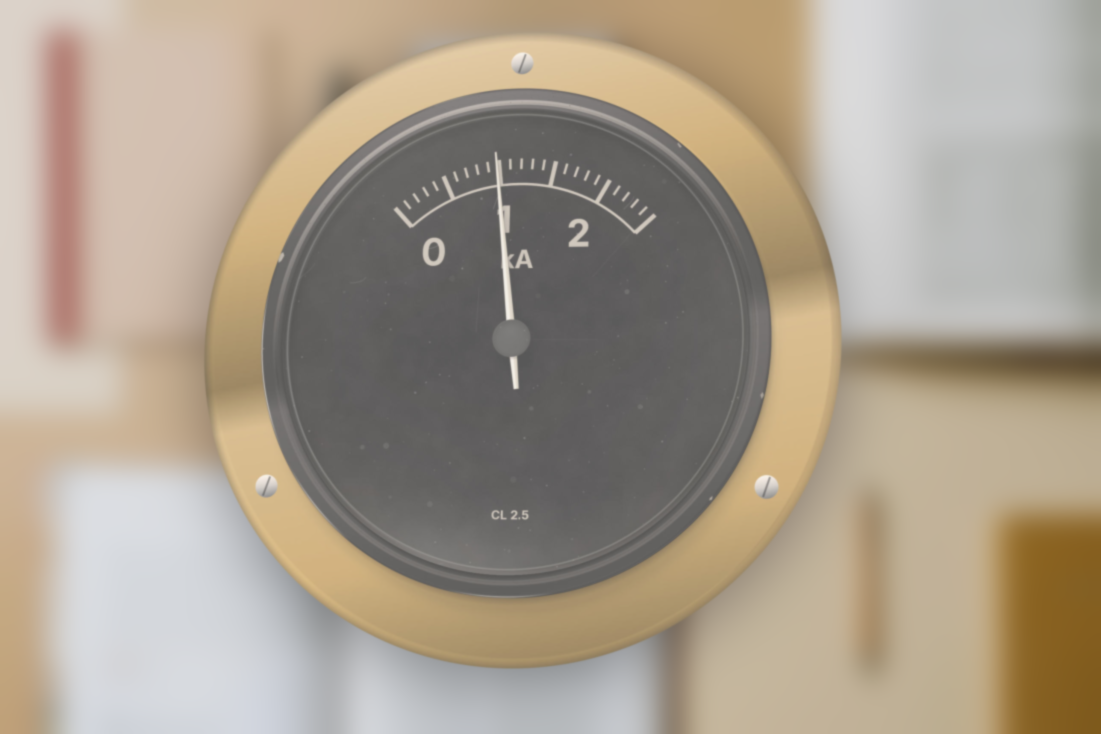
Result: 1 kA
